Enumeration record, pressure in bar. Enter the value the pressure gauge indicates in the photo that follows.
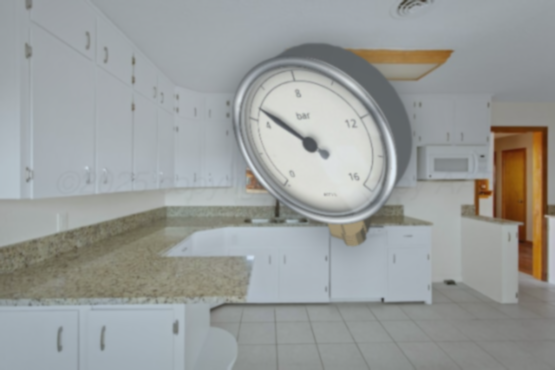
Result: 5 bar
